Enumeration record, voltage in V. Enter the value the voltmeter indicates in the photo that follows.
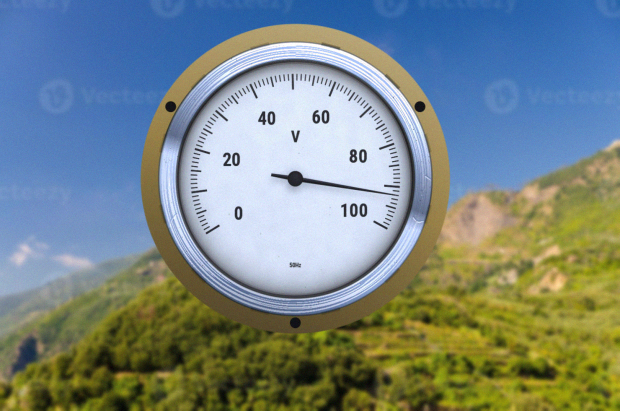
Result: 92 V
